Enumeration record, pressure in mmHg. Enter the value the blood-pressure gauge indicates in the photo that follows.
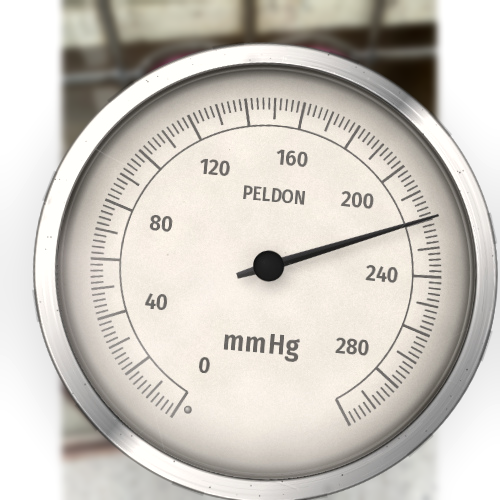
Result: 220 mmHg
